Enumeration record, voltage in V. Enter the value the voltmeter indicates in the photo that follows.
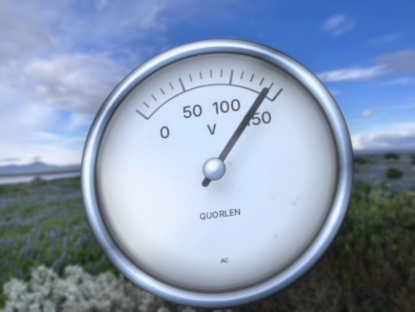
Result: 140 V
